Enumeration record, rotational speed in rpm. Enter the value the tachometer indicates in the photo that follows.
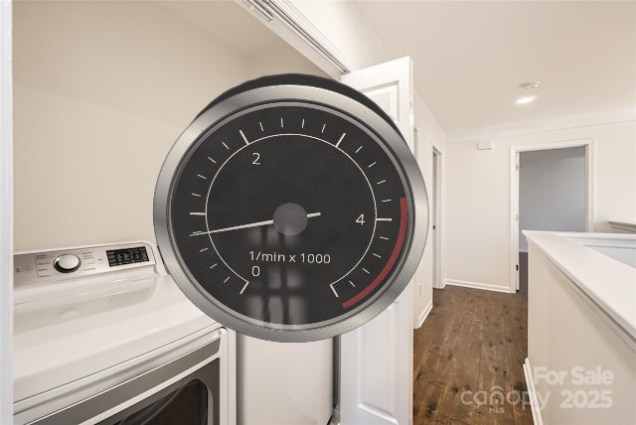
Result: 800 rpm
